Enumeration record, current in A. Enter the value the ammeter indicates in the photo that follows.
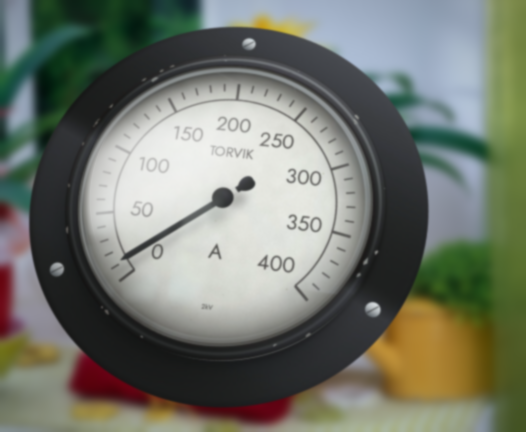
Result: 10 A
